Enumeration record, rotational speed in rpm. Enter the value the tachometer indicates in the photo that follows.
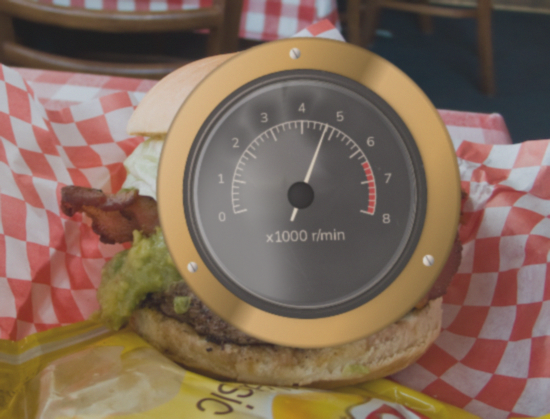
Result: 4800 rpm
